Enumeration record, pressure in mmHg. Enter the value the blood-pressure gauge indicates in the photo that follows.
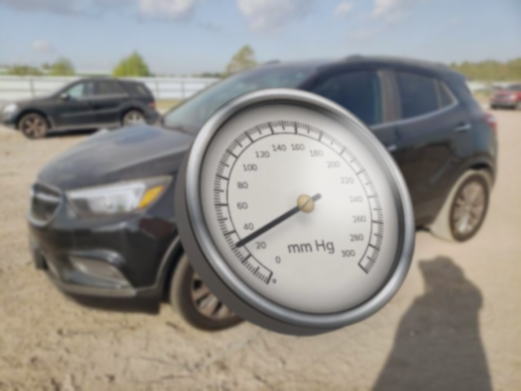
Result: 30 mmHg
